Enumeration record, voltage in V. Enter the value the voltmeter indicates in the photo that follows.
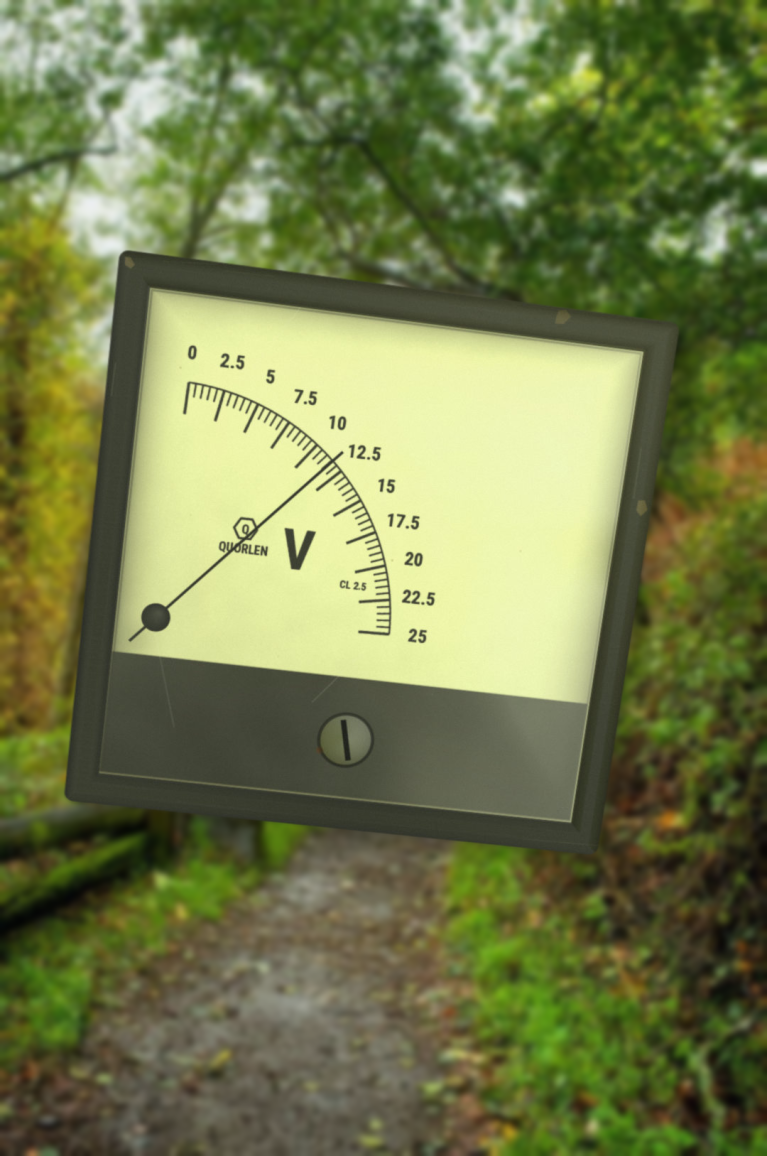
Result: 11.5 V
